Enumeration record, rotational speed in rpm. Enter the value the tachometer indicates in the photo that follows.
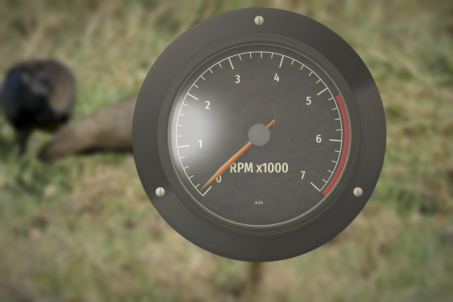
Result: 100 rpm
